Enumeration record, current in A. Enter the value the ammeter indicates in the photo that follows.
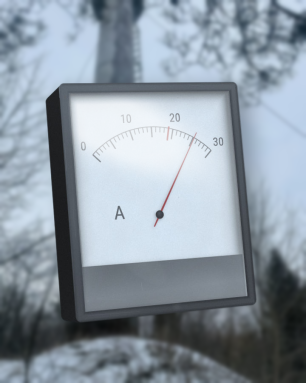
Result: 25 A
